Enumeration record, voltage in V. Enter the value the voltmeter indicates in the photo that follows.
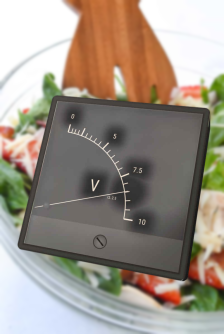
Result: 8.5 V
